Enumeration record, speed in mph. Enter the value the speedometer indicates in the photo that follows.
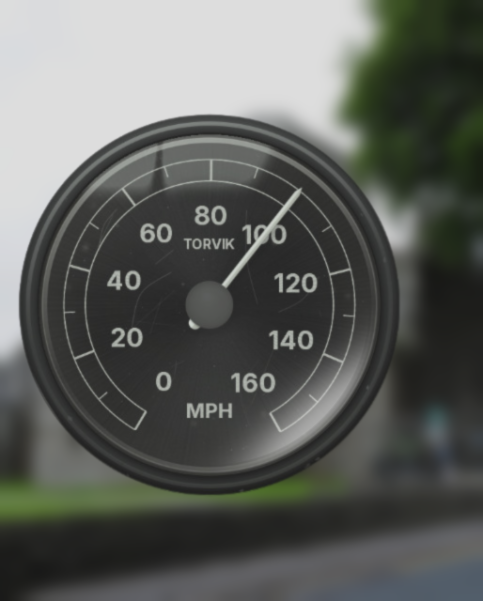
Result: 100 mph
